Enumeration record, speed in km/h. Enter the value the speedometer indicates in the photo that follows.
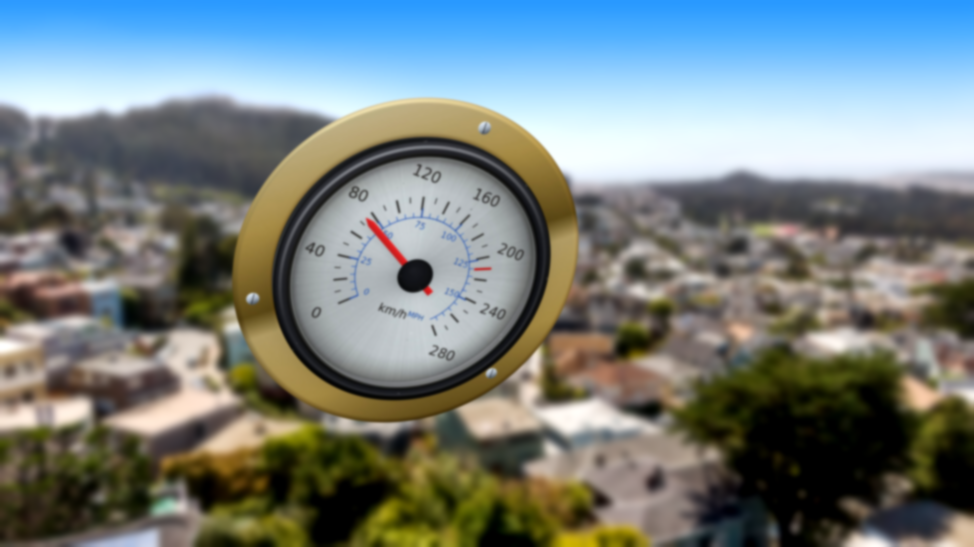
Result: 75 km/h
